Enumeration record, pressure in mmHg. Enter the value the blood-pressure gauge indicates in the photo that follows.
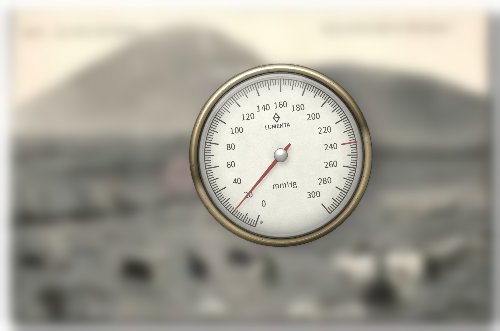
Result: 20 mmHg
